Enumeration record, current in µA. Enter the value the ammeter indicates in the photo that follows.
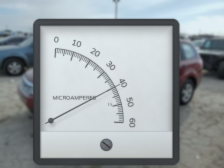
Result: 40 µA
